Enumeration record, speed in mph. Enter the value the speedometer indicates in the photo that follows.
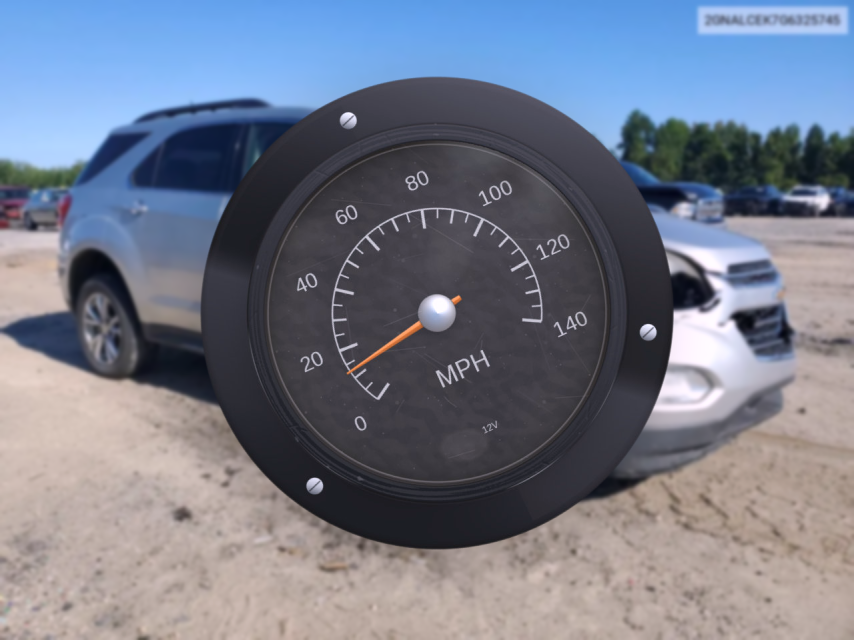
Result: 12.5 mph
